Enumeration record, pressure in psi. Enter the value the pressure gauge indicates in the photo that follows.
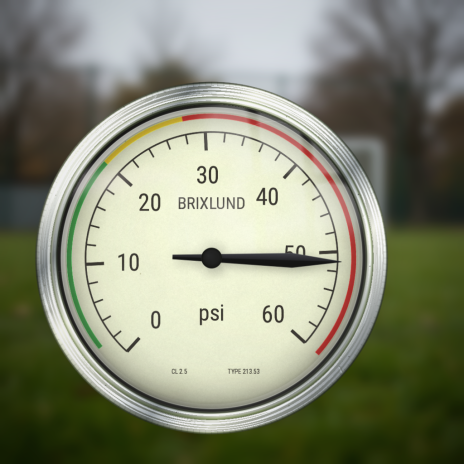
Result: 51 psi
